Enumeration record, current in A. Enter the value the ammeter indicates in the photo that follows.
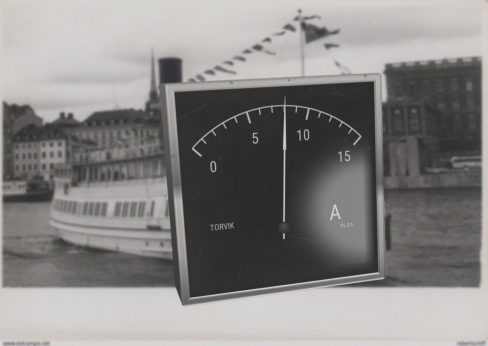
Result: 8 A
